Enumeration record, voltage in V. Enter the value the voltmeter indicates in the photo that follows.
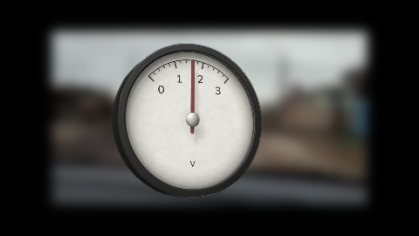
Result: 1.6 V
